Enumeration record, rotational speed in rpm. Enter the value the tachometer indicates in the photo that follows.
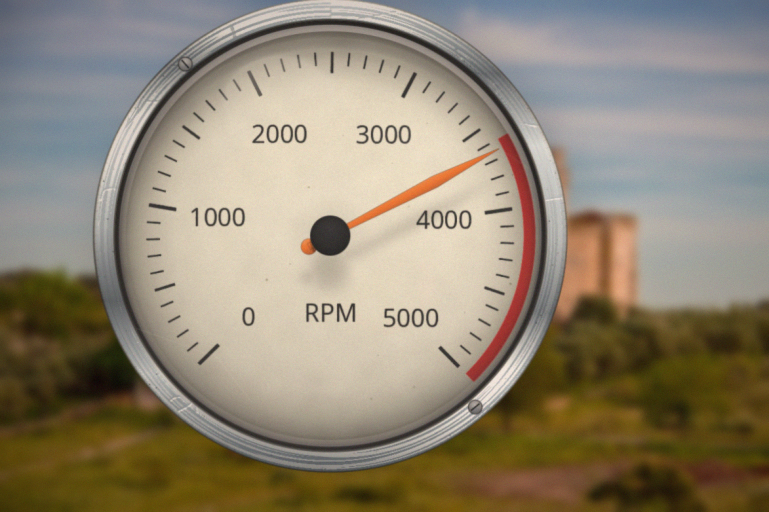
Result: 3650 rpm
